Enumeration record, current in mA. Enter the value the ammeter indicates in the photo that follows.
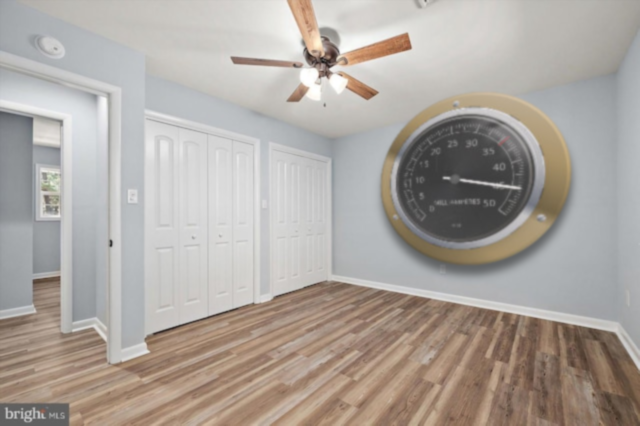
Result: 45 mA
